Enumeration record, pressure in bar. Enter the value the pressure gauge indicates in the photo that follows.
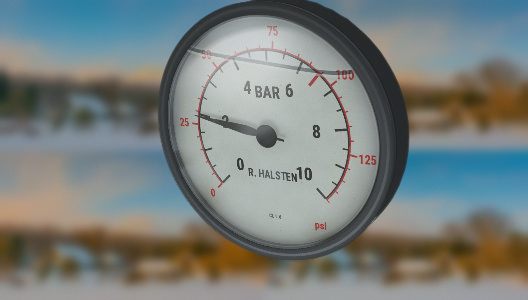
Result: 2 bar
